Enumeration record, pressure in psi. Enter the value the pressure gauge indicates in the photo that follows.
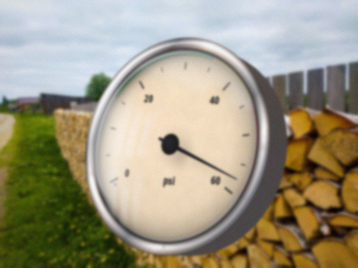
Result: 57.5 psi
